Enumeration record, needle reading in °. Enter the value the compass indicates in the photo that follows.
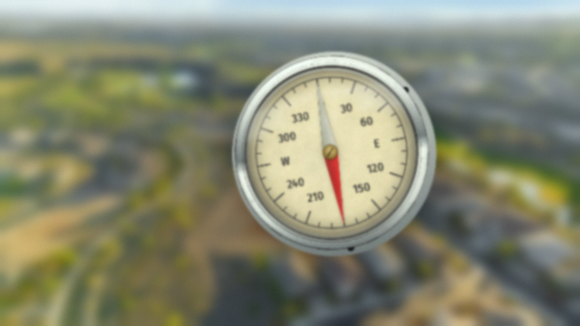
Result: 180 °
